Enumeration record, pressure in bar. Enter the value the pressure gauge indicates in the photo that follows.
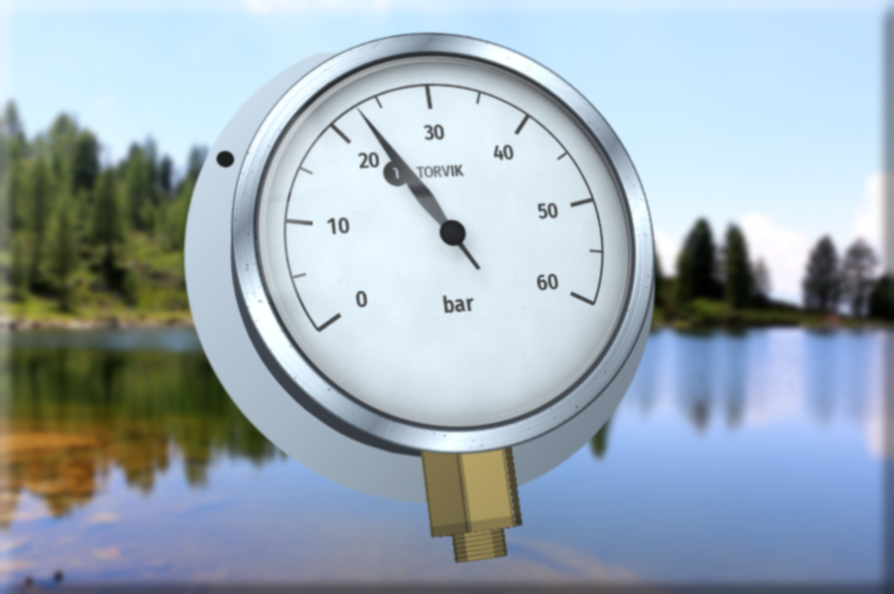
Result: 22.5 bar
